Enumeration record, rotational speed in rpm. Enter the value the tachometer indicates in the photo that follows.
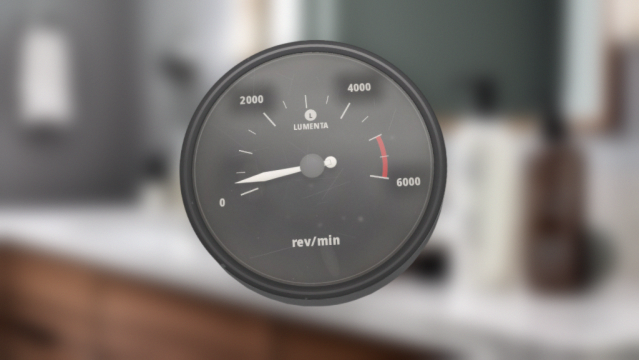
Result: 250 rpm
